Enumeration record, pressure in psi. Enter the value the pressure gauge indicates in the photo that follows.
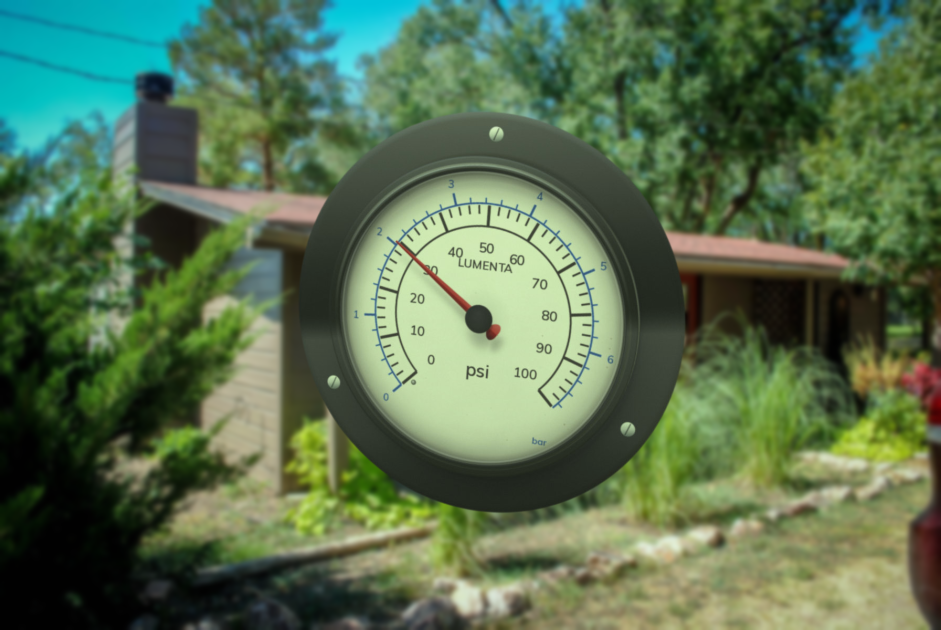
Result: 30 psi
